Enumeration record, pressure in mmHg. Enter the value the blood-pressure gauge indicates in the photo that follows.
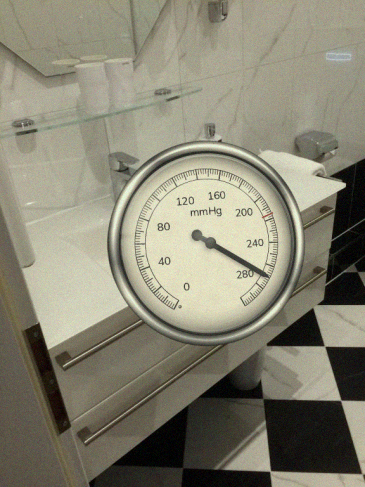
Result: 270 mmHg
